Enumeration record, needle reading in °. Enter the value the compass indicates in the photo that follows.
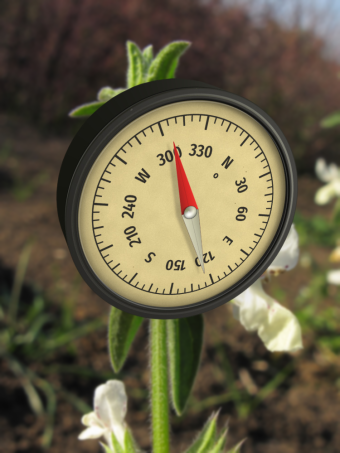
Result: 305 °
